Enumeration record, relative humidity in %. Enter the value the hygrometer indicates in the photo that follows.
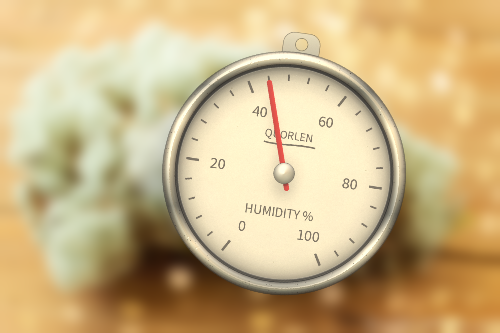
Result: 44 %
